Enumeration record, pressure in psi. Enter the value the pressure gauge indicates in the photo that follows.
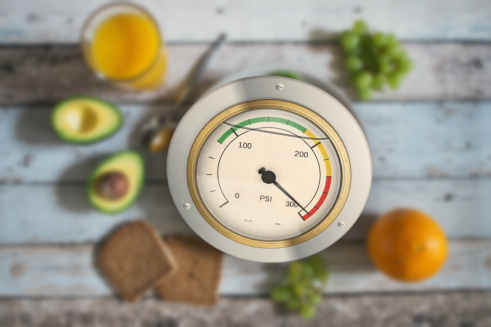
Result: 290 psi
